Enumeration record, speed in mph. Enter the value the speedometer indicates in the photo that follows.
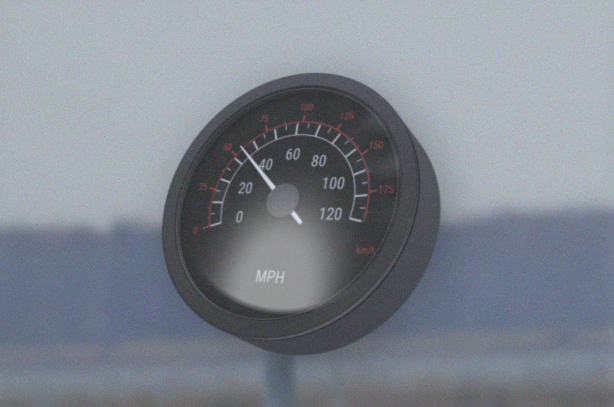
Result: 35 mph
